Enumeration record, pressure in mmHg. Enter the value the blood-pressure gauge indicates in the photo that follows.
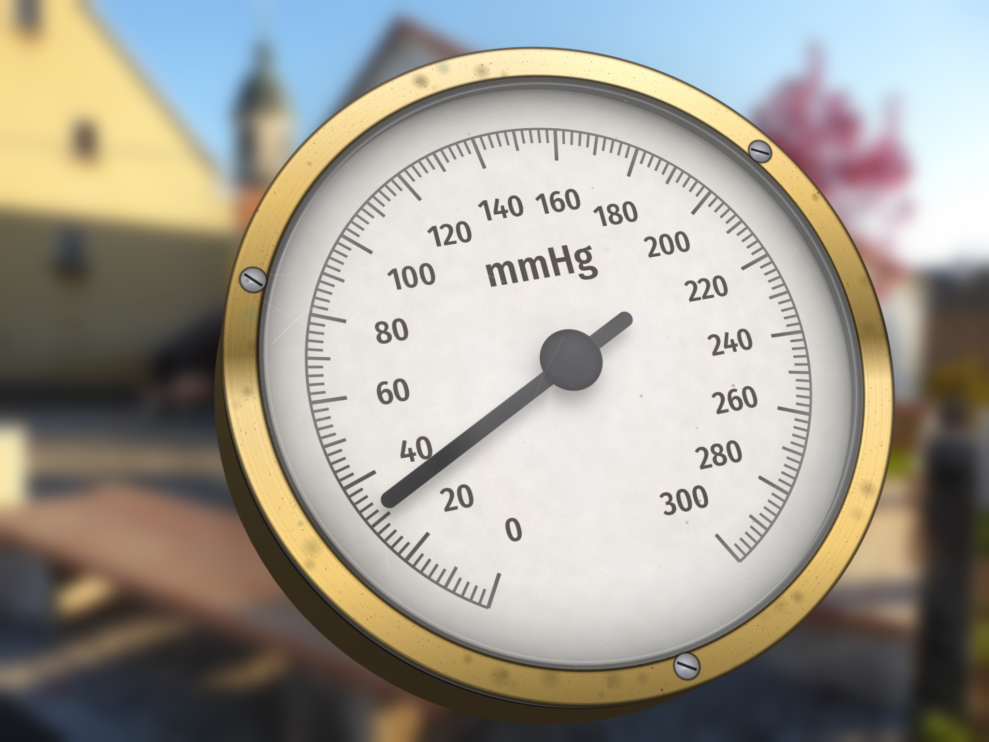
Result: 32 mmHg
